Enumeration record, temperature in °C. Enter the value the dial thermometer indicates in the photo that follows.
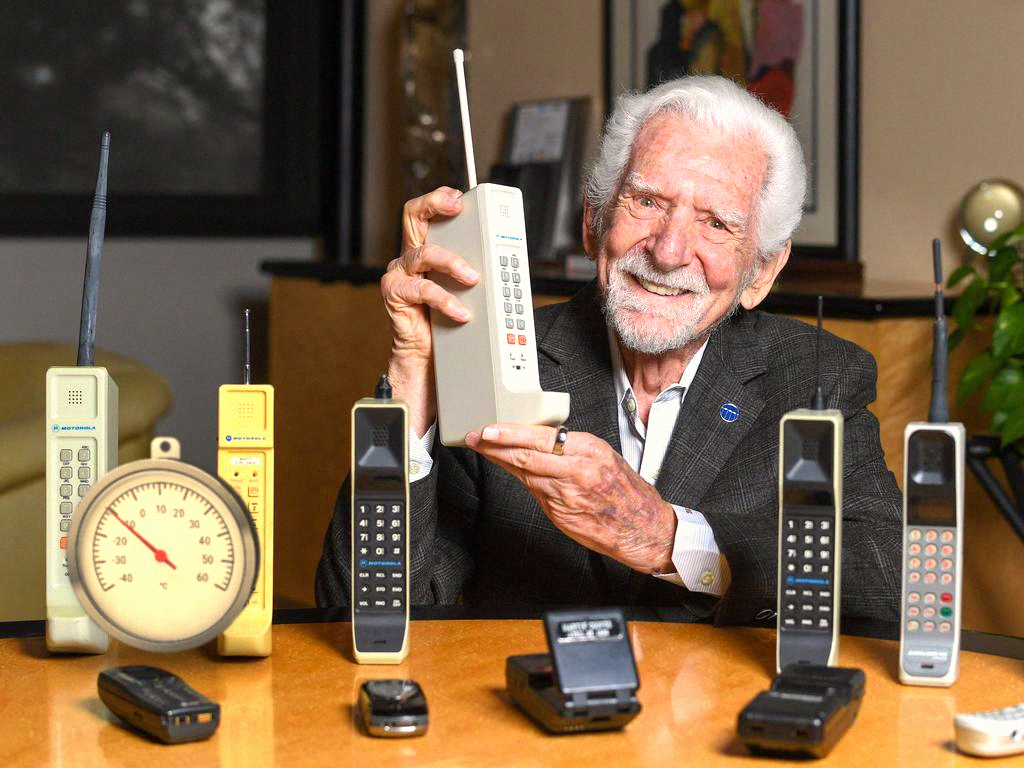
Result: -10 °C
